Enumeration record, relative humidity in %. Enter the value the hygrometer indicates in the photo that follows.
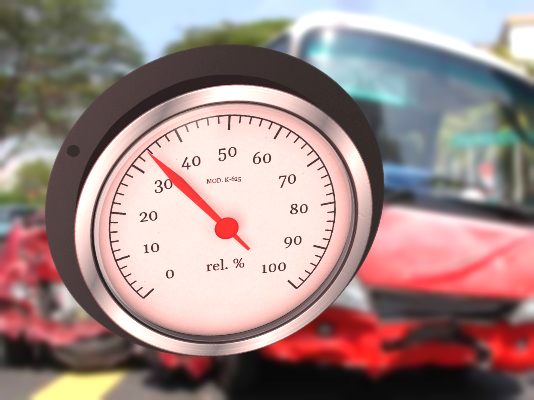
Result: 34 %
